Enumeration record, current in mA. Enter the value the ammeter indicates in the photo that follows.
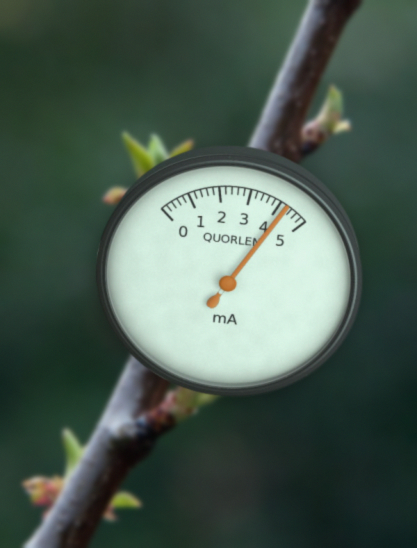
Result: 4.2 mA
